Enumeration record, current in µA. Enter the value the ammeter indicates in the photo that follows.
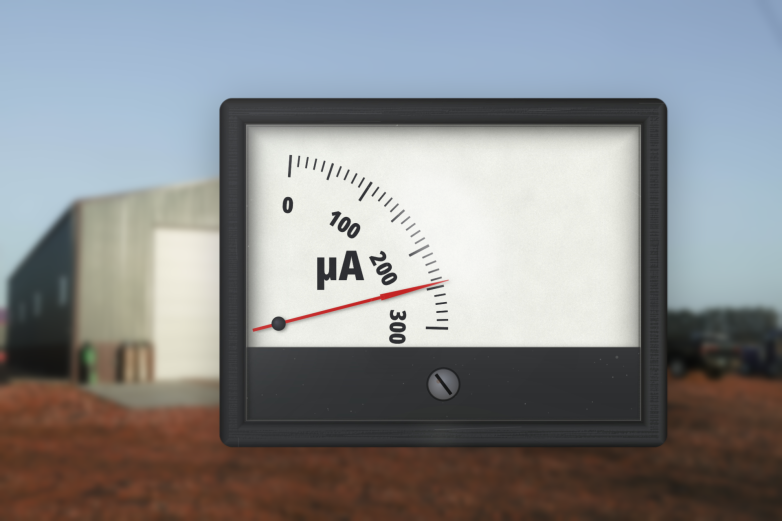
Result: 245 µA
